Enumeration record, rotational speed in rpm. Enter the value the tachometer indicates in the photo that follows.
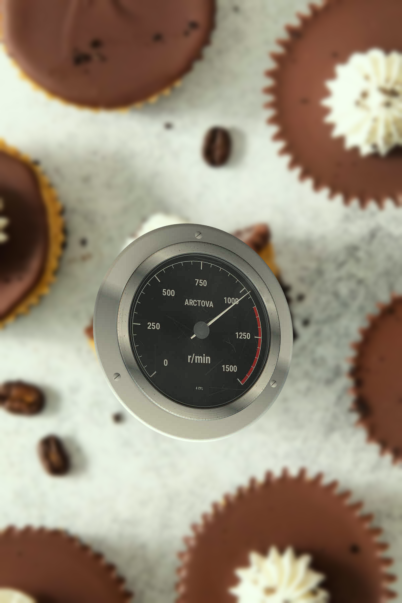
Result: 1025 rpm
